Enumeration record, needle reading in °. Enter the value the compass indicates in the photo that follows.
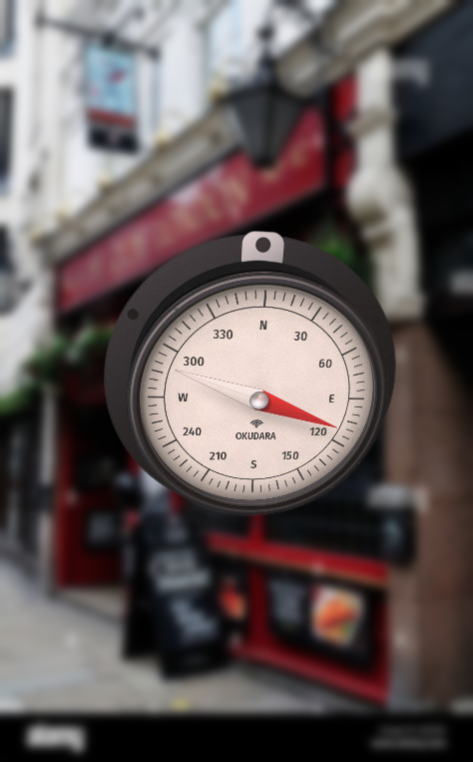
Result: 110 °
